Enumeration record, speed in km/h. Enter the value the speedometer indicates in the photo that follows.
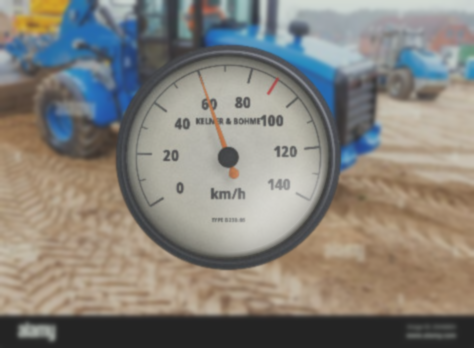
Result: 60 km/h
